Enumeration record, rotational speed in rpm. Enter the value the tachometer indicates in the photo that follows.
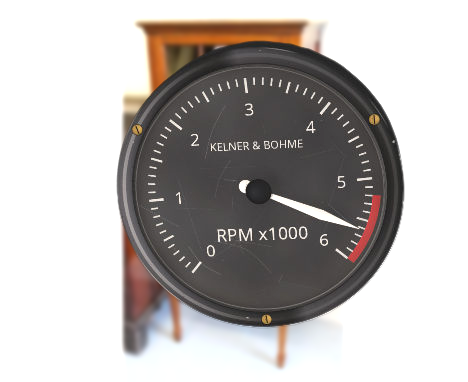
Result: 5600 rpm
